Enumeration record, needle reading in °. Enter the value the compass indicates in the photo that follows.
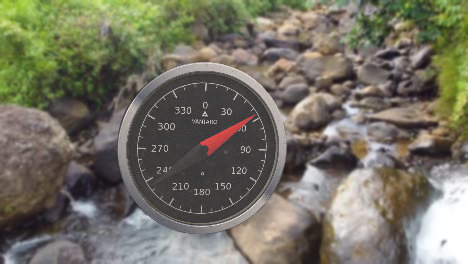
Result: 55 °
